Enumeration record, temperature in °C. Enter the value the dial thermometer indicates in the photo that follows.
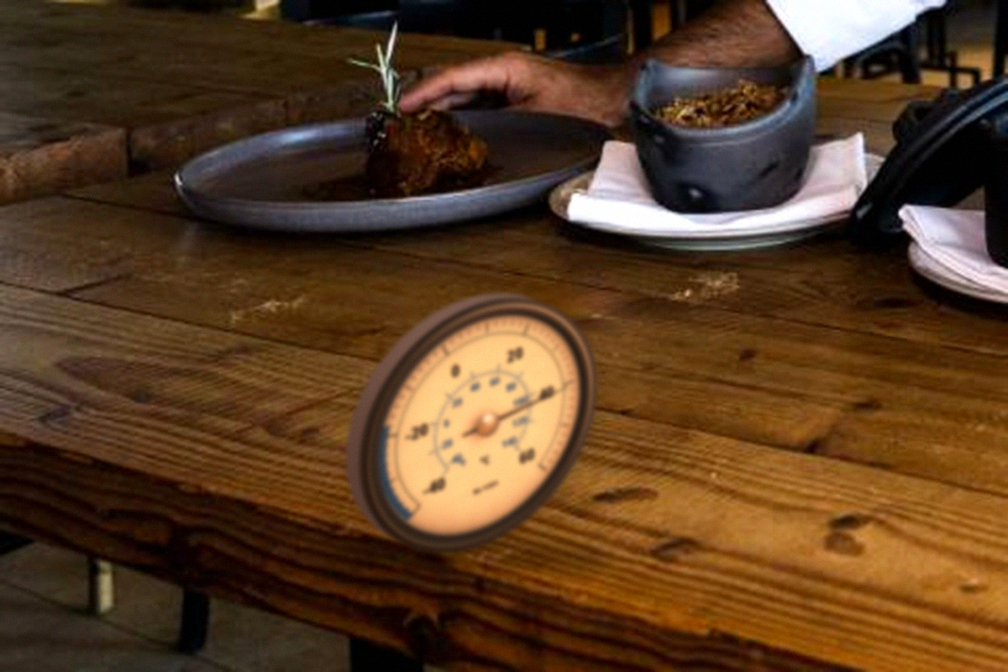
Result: 40 °C
